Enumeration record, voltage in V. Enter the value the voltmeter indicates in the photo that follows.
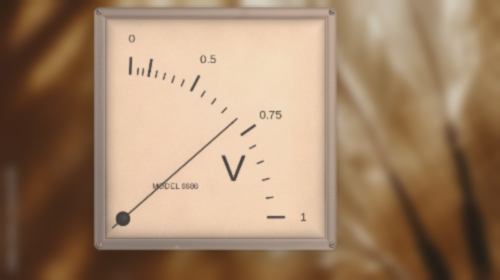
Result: 0.7 V
